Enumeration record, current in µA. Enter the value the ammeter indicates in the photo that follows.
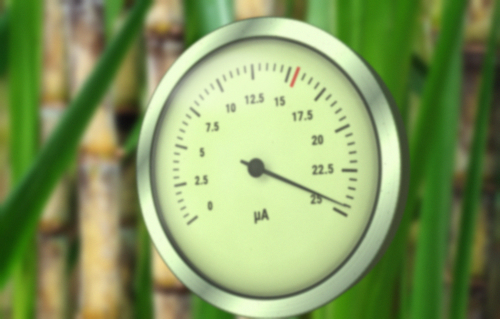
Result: 24.5 µA
